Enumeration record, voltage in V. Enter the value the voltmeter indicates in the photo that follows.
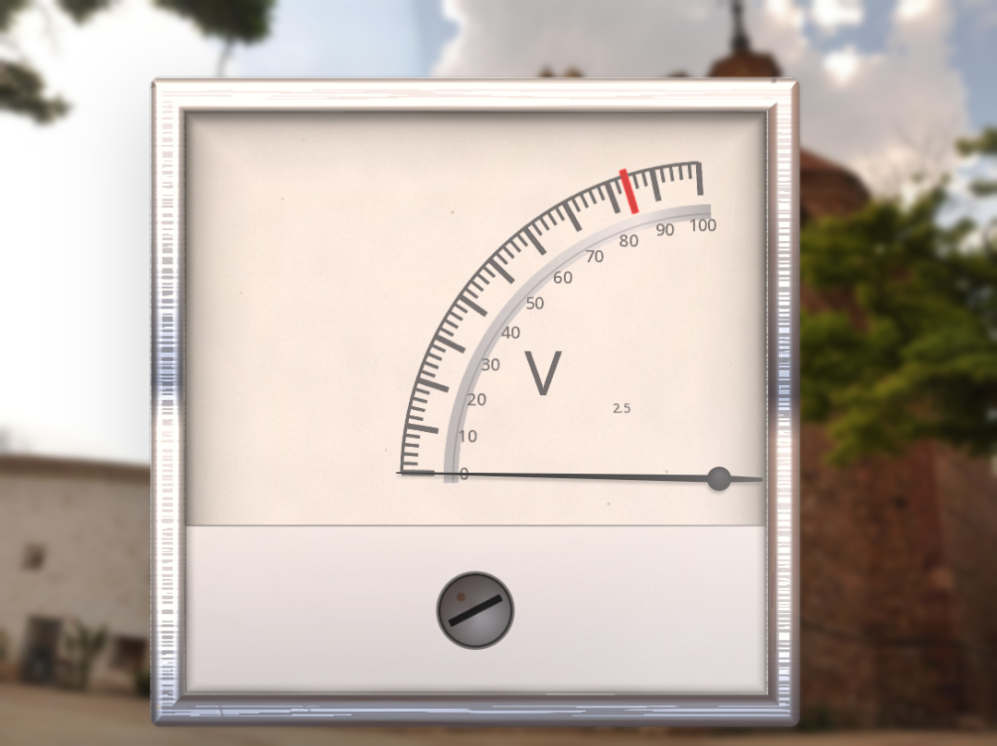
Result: 0 V
